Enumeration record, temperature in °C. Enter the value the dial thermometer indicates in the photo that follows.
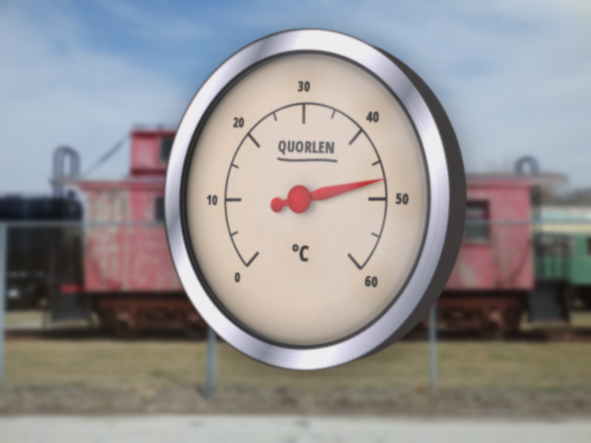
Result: 47.5 °C
